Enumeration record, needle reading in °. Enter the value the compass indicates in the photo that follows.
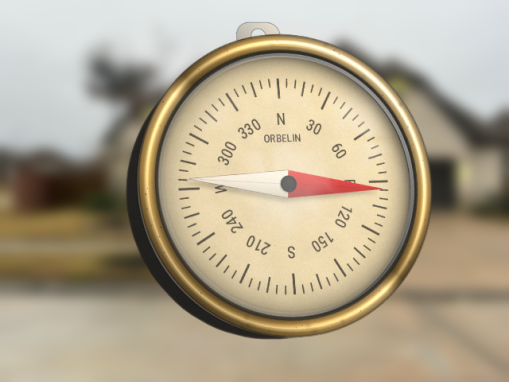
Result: 95 °
